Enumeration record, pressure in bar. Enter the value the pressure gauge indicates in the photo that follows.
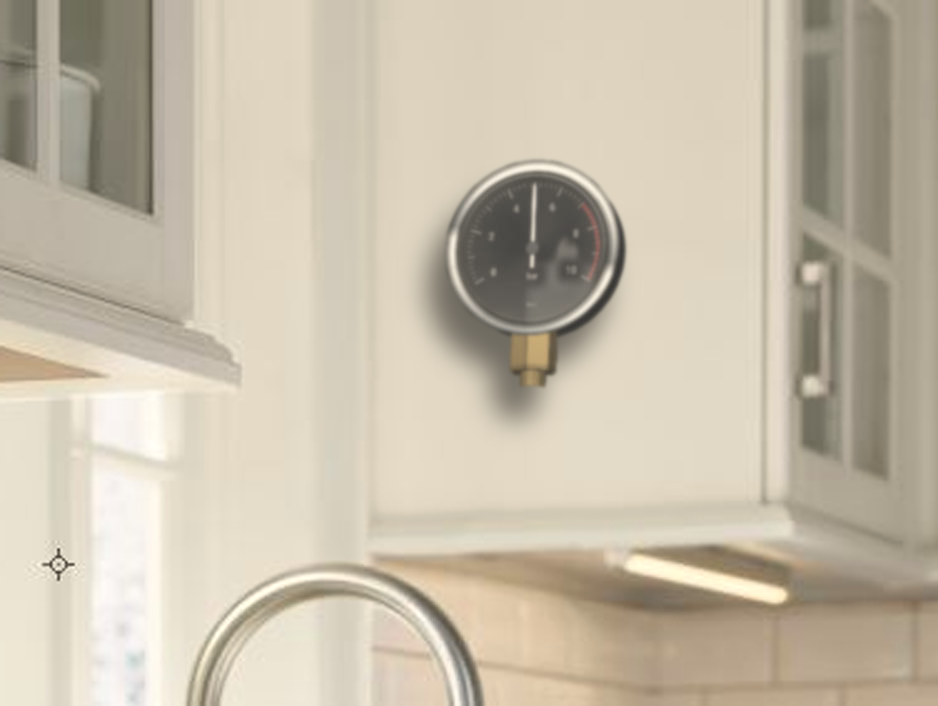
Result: 5 bar
